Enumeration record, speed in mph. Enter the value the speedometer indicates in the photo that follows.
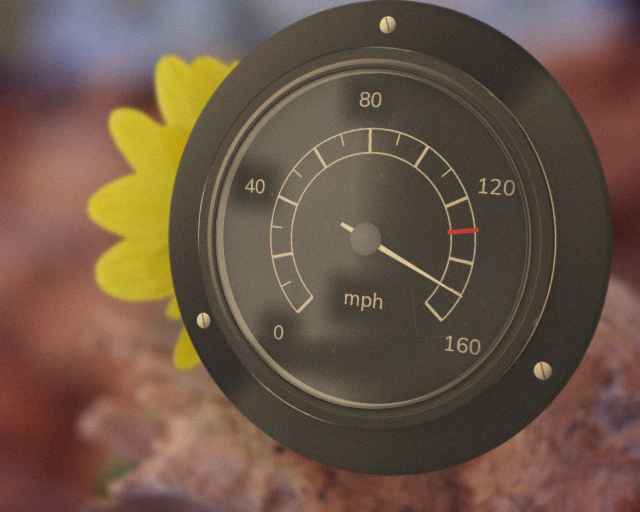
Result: 150 mph
